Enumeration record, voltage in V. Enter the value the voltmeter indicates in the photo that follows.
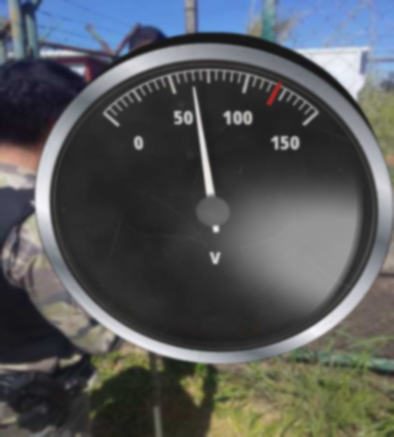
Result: 65 V
